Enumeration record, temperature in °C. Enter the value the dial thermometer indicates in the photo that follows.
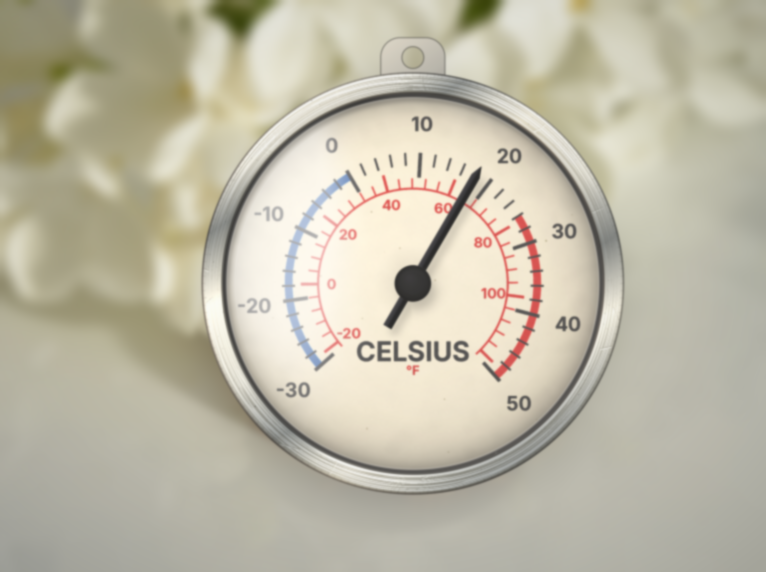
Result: 18 °C
